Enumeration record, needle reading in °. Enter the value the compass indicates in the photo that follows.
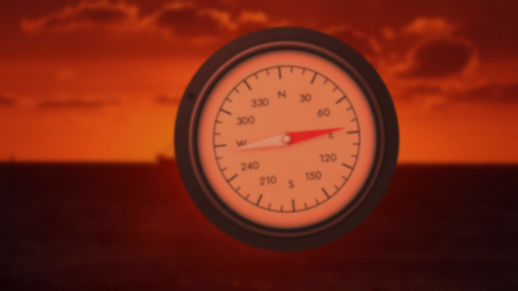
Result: 85 °
